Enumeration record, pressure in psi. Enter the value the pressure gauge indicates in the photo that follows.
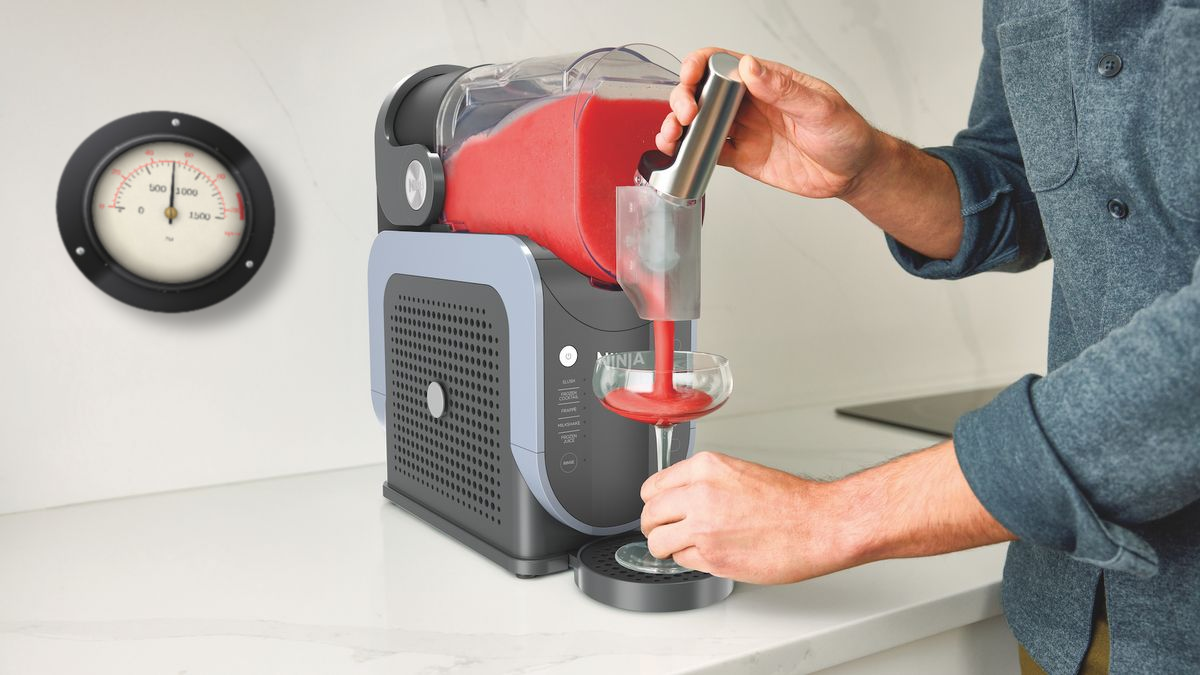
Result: 750 psi
